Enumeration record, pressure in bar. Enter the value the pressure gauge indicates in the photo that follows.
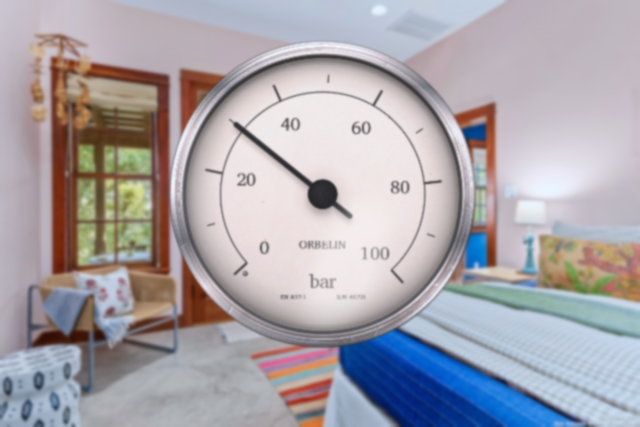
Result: 30 bar
